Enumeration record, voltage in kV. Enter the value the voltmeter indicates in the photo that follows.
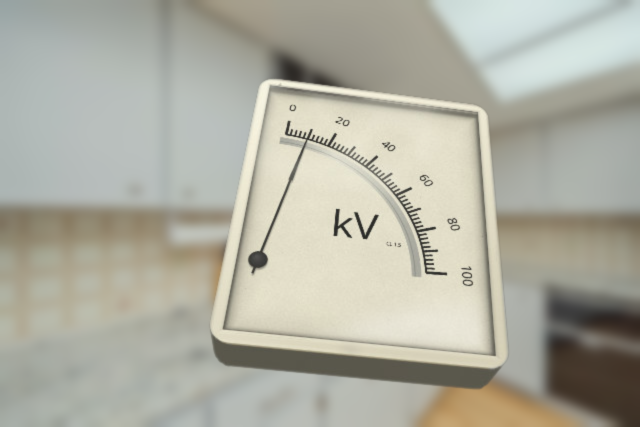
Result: 10 kV
